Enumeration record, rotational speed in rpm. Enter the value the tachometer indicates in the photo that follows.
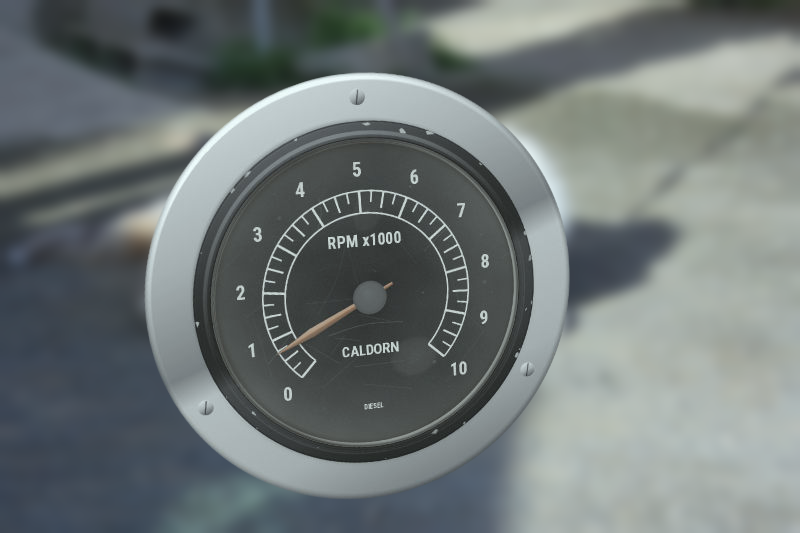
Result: 750 rpm
